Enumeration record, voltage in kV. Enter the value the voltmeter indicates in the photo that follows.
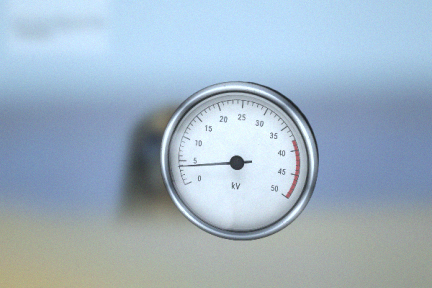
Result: 4 kV
